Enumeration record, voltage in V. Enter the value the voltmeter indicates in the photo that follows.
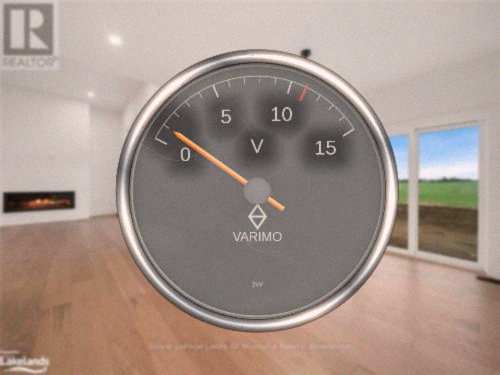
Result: 1 V
